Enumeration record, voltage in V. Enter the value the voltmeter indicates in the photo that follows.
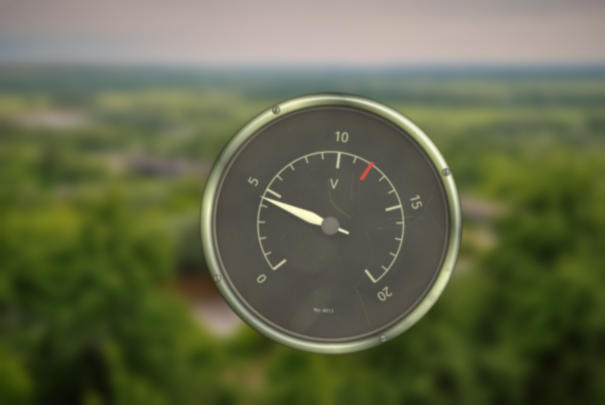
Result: 4.5 V
